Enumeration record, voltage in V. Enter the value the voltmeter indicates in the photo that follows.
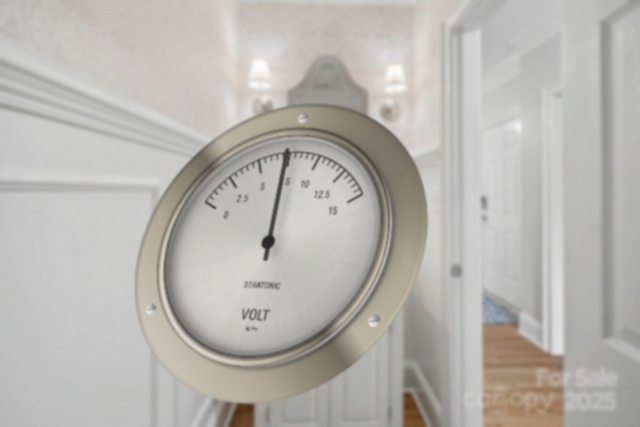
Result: 7.5 V
